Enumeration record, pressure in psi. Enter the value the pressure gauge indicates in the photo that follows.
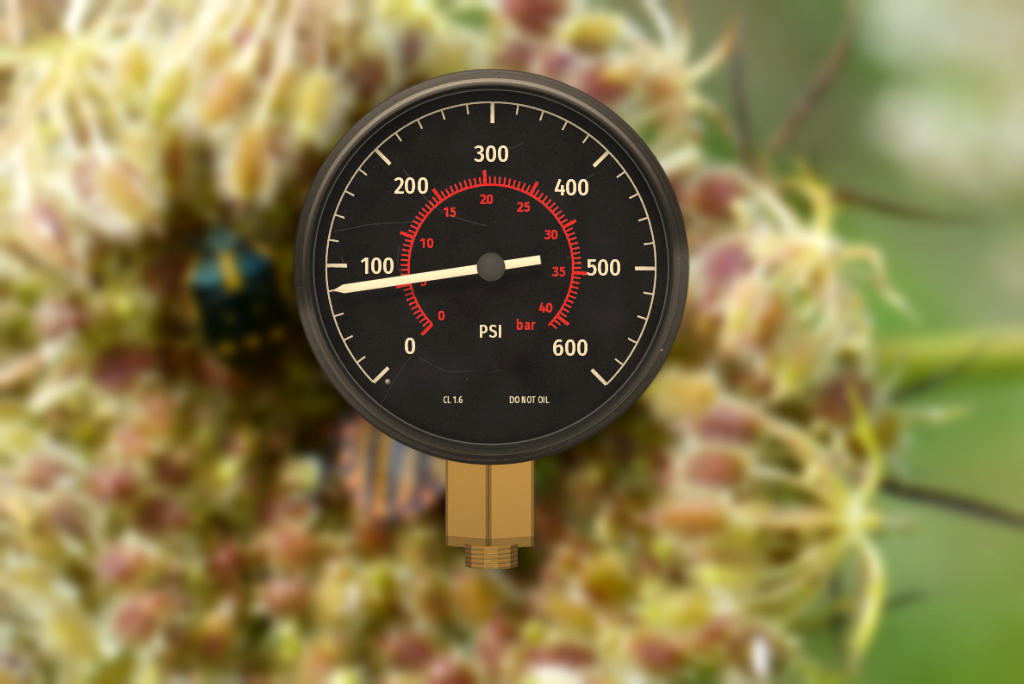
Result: 80 psi
